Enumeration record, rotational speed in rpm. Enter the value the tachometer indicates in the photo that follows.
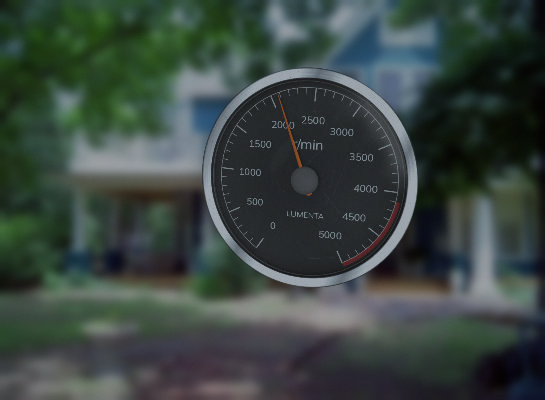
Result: 2100 rpm
